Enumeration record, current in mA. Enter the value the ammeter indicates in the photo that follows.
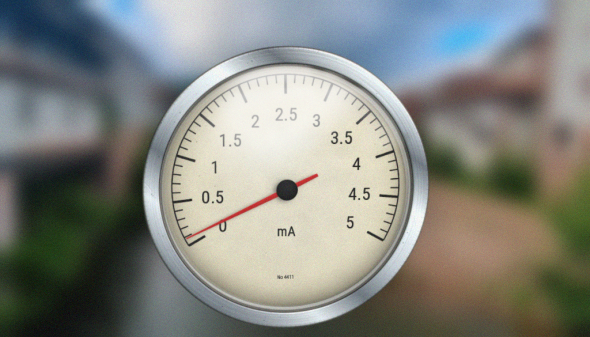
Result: 0.1 mA
